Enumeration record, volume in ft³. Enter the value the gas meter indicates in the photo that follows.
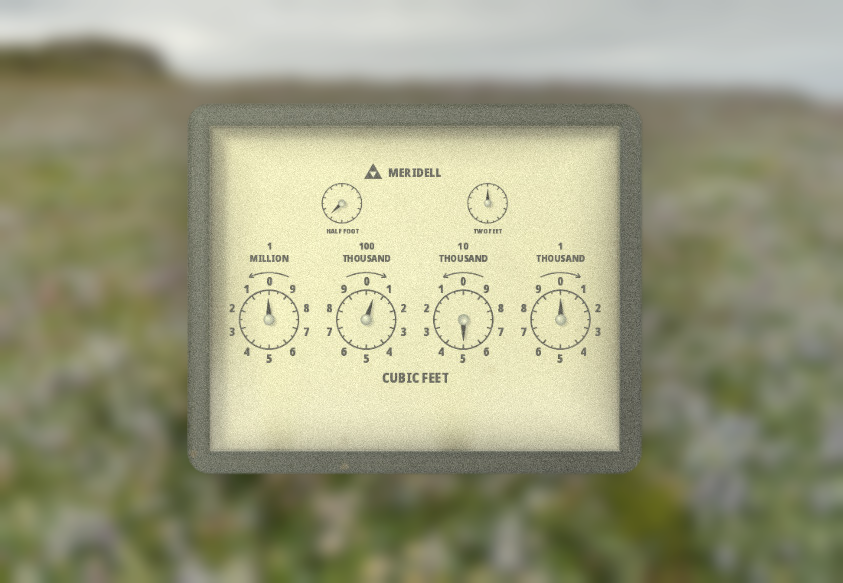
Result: 5000 ft³
